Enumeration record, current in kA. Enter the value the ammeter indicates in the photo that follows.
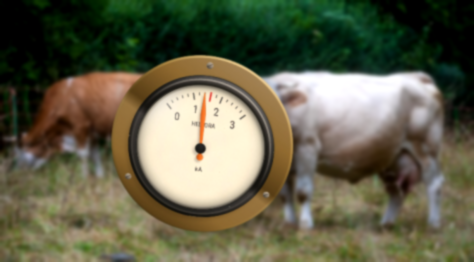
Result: 1.4 kA
